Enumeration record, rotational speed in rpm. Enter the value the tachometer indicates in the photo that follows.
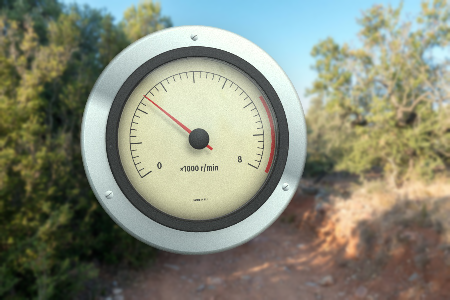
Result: 2400 rpm
